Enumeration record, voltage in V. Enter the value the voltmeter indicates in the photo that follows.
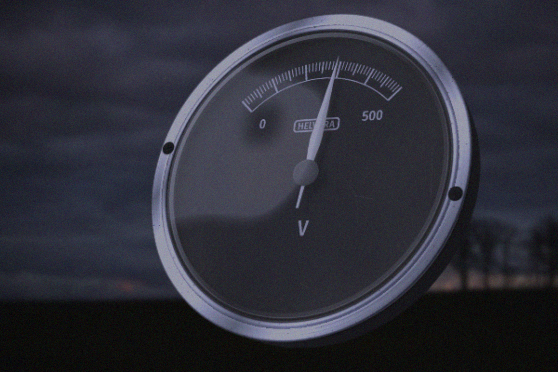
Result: 300 V
